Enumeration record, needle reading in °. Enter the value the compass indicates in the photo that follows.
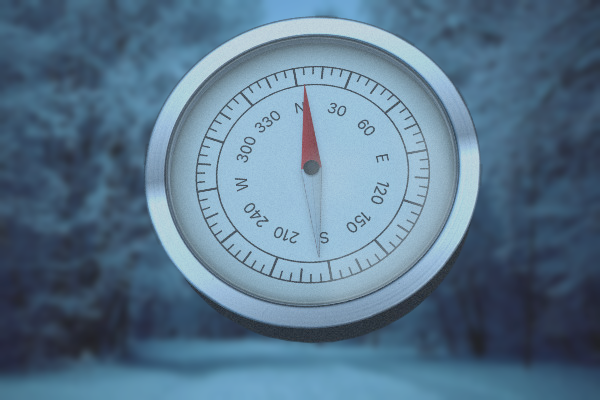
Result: 5 °
